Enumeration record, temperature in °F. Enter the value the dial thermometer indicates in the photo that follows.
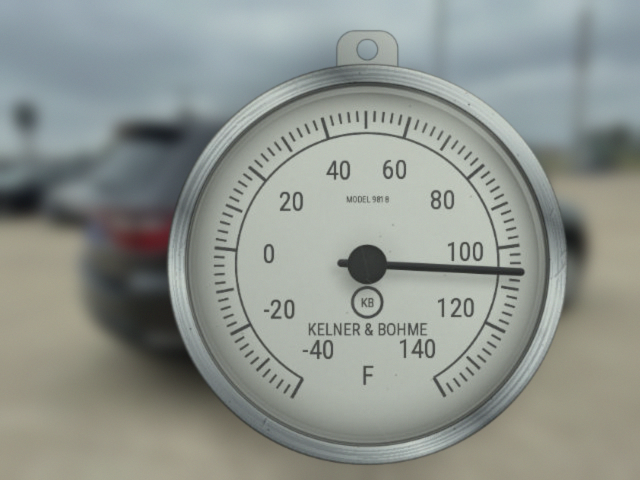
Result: 106 °F
